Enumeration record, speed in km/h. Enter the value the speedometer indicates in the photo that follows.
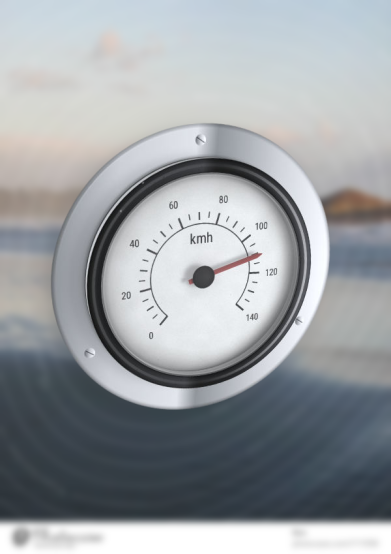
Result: 110 km/h
